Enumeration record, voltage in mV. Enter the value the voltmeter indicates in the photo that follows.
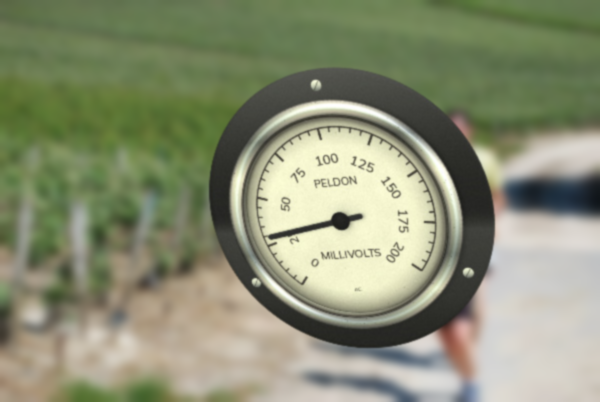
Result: 30 mV
